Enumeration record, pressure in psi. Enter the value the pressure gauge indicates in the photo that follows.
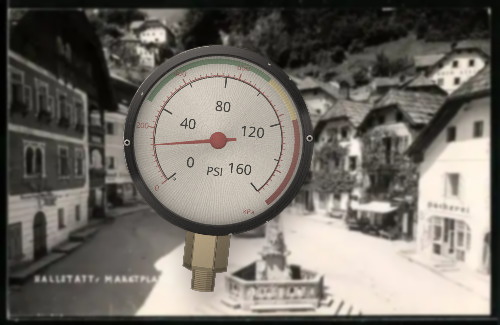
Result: 20 psi
